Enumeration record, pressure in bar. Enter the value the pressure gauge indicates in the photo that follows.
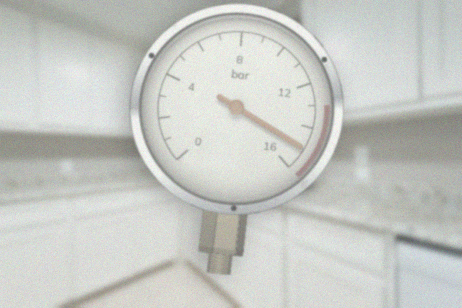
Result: 15 bar
